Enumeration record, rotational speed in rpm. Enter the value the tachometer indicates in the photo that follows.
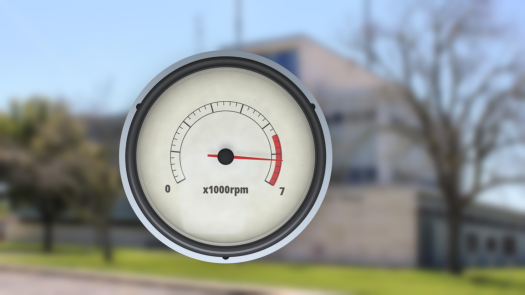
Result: 6200 rpm
